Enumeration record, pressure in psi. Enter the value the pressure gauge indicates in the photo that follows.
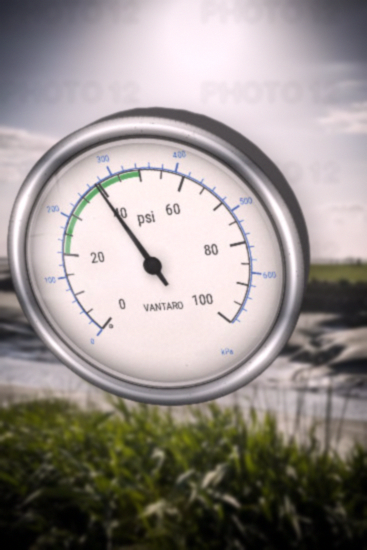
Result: 40 psi
